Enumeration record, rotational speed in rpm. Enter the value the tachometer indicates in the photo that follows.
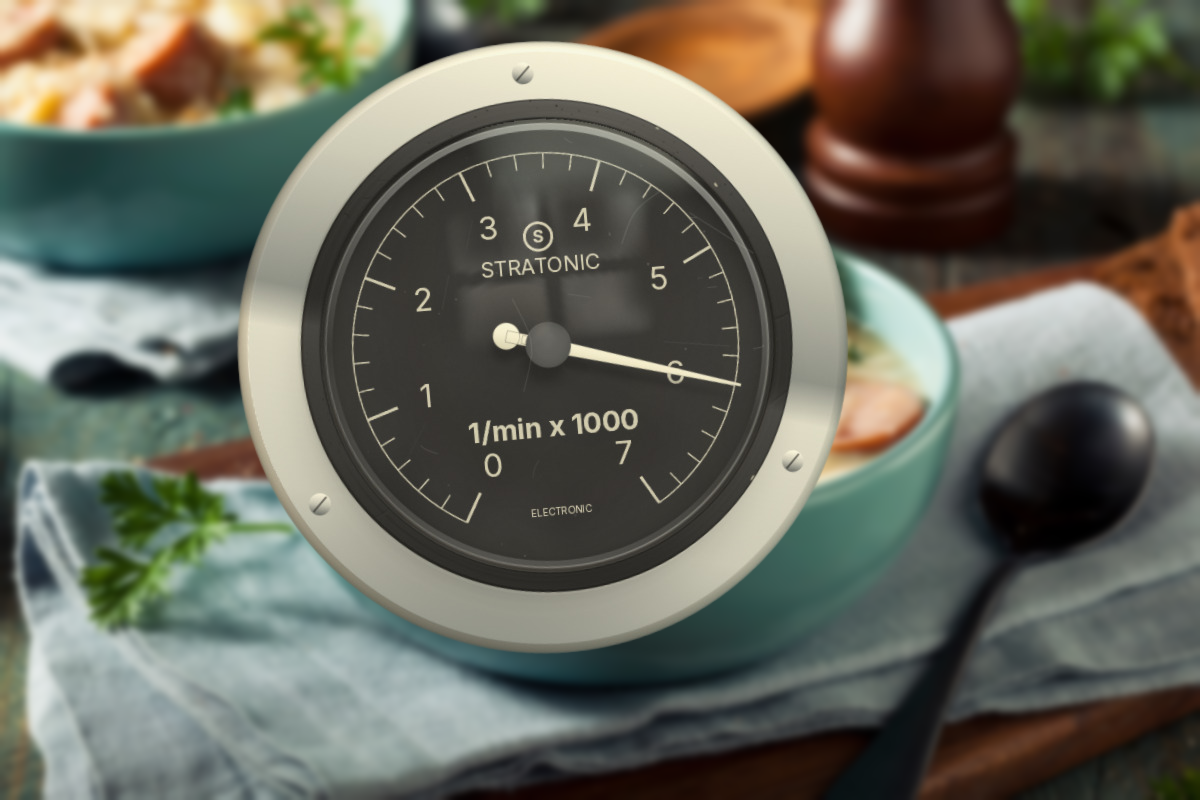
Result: 6000 rpm
